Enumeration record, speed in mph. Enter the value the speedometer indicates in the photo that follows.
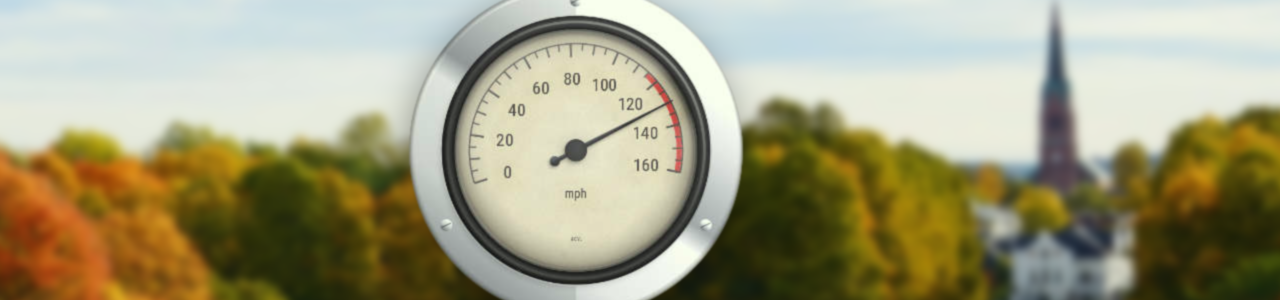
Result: 130 mph
